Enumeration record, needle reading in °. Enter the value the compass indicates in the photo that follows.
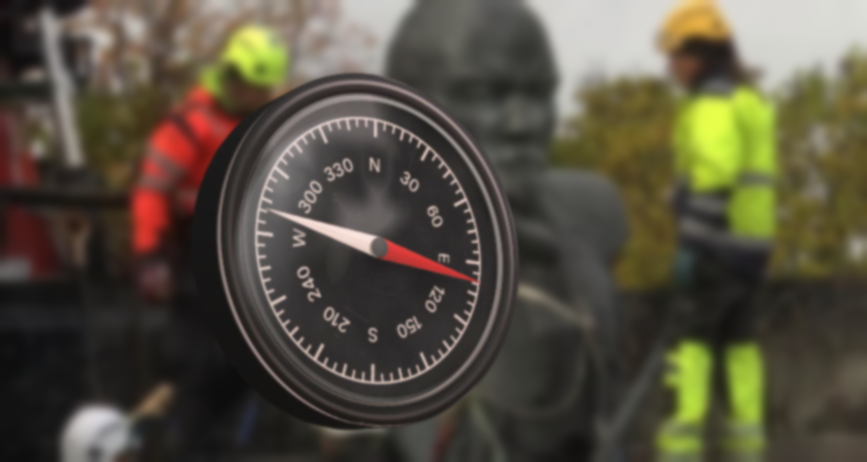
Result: 100 °
